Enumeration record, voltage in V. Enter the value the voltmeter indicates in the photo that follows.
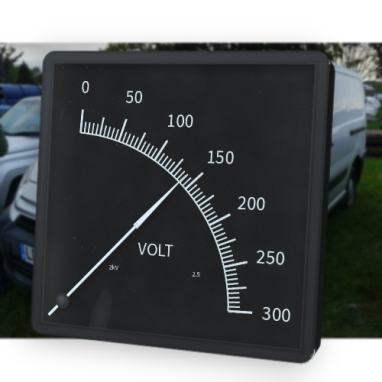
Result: 140 V
